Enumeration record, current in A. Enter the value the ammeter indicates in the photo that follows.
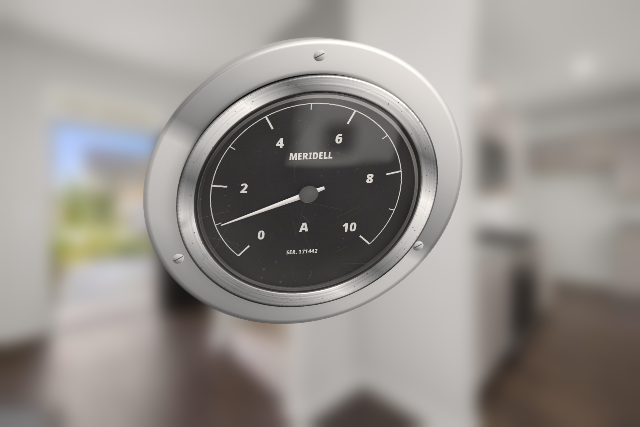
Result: 1 A
